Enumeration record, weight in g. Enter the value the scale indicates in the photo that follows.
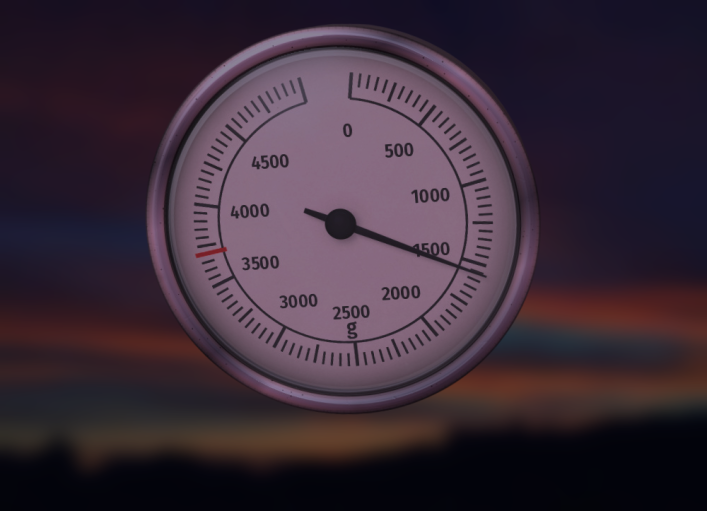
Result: 1550 g
